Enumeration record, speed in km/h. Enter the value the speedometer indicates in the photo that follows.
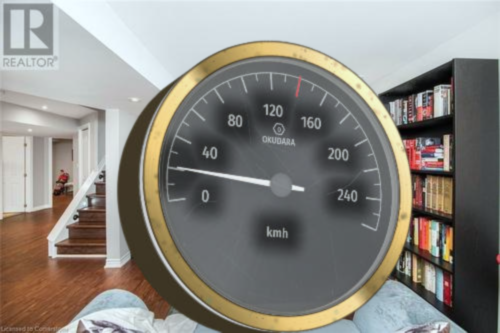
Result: 20 km/h
